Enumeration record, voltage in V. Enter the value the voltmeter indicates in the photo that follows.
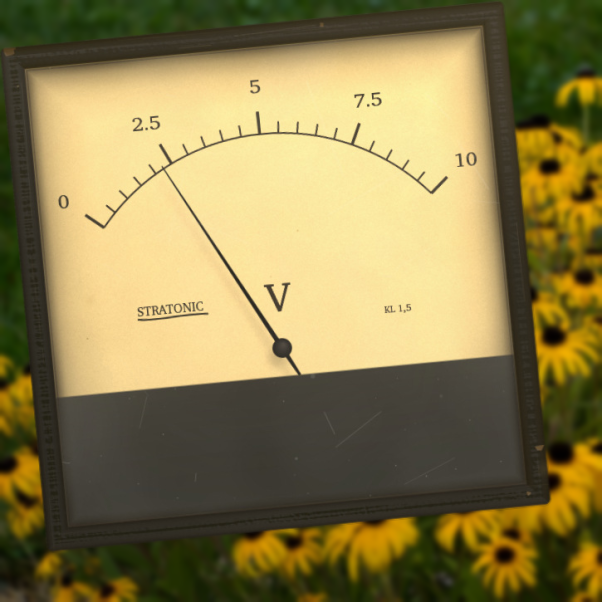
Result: 2.25 V
